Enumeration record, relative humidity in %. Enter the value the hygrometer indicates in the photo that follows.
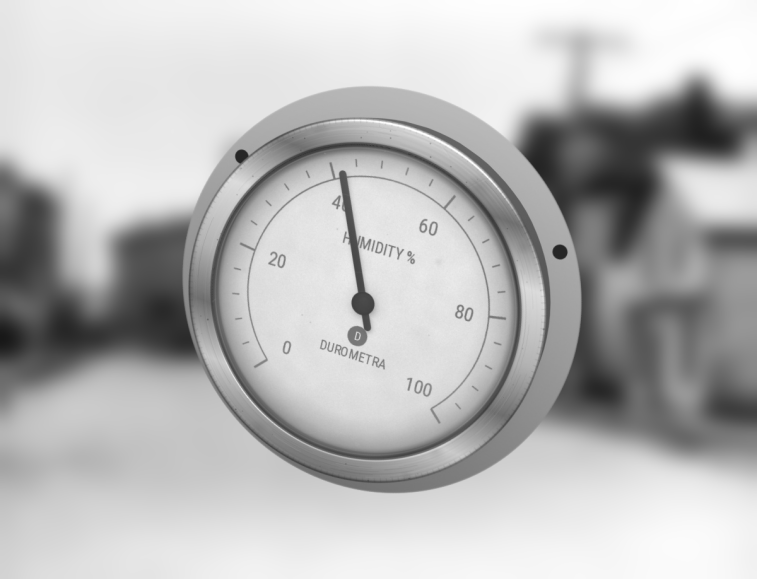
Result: 42 %
